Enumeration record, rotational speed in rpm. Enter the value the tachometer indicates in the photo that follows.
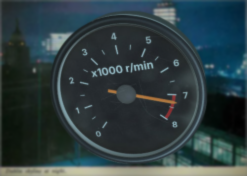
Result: 7250 rpm
